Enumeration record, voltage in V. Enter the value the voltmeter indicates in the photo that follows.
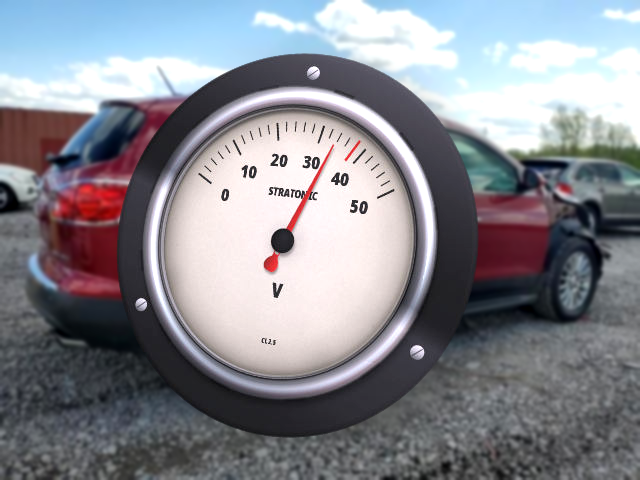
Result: 34 V
